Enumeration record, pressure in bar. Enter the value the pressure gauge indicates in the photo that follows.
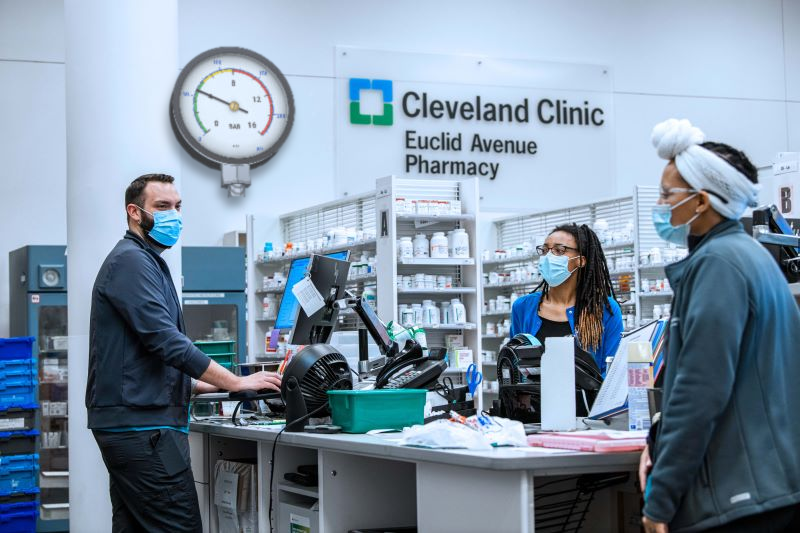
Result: 4 bar
